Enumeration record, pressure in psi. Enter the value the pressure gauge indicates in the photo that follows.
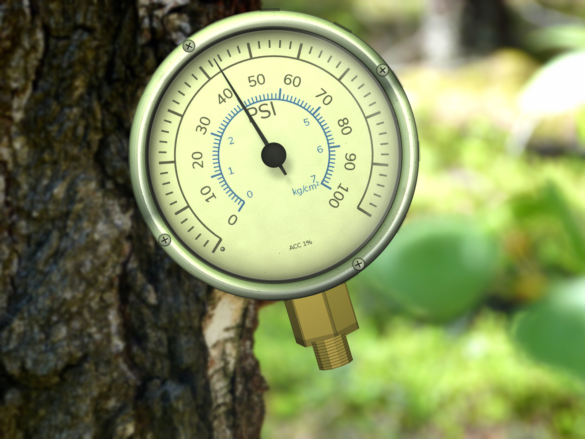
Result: 43 psi
